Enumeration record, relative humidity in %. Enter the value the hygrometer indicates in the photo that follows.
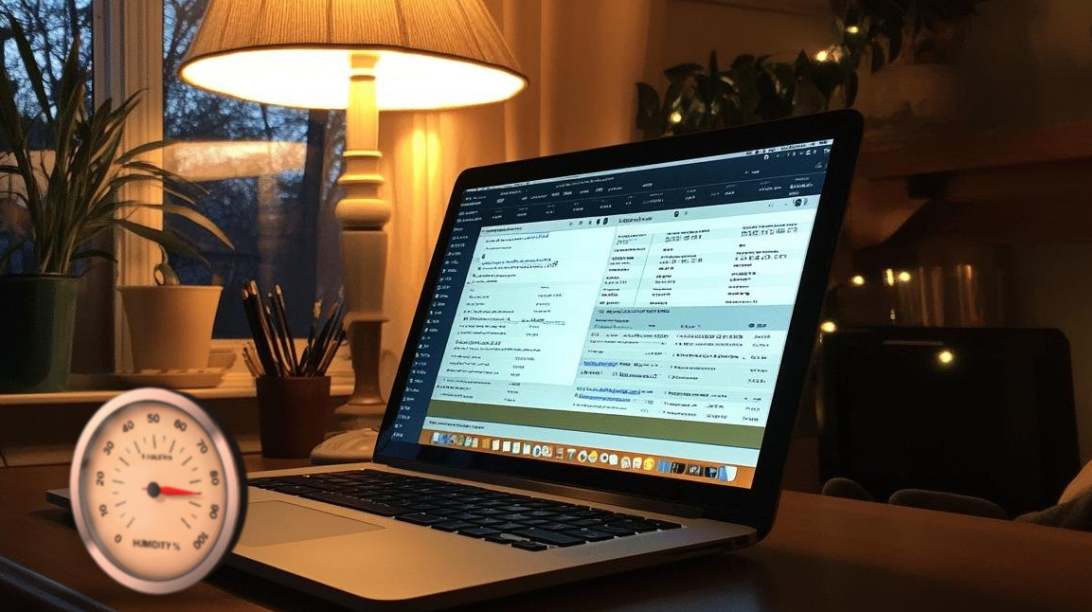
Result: 85 %
